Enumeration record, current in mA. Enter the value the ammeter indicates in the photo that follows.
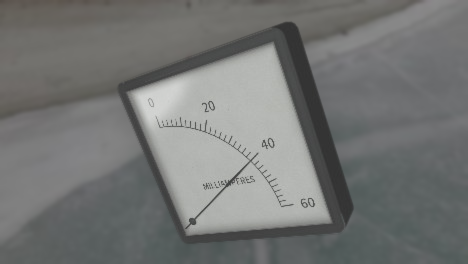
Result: 40 mA
